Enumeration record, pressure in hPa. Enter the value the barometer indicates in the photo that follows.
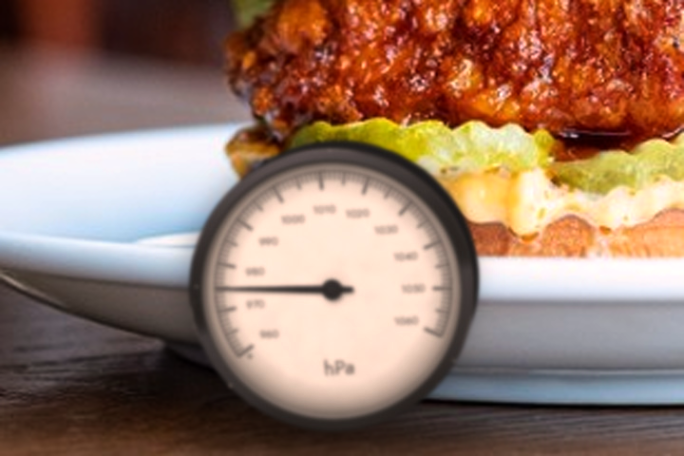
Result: 975 hPa
